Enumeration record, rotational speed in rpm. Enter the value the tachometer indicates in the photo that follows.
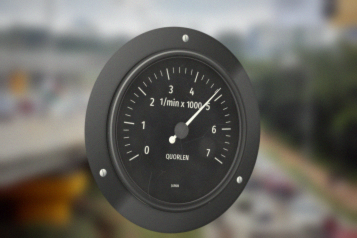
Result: 4800 rpm
